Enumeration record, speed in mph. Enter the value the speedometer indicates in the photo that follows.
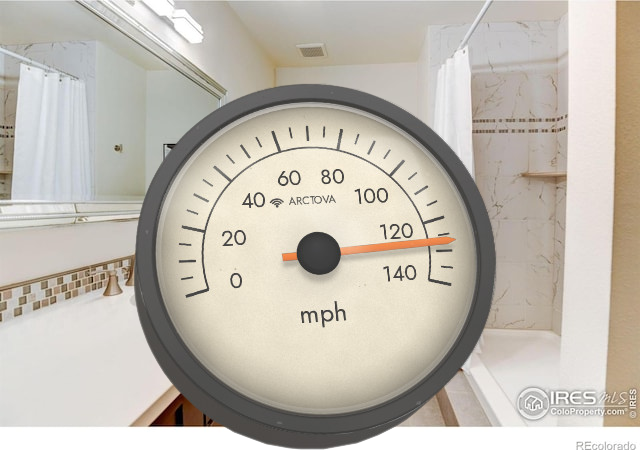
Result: 127.5 mph
